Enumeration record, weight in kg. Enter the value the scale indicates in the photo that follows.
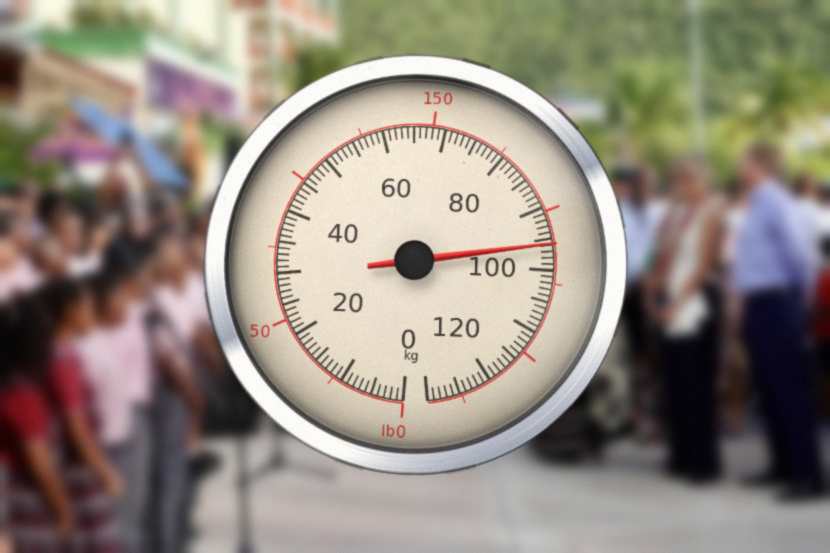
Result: 96 kg
